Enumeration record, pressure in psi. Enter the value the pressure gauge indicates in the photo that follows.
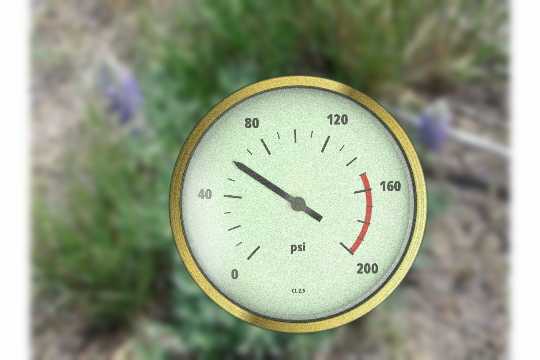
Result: 60 psi
